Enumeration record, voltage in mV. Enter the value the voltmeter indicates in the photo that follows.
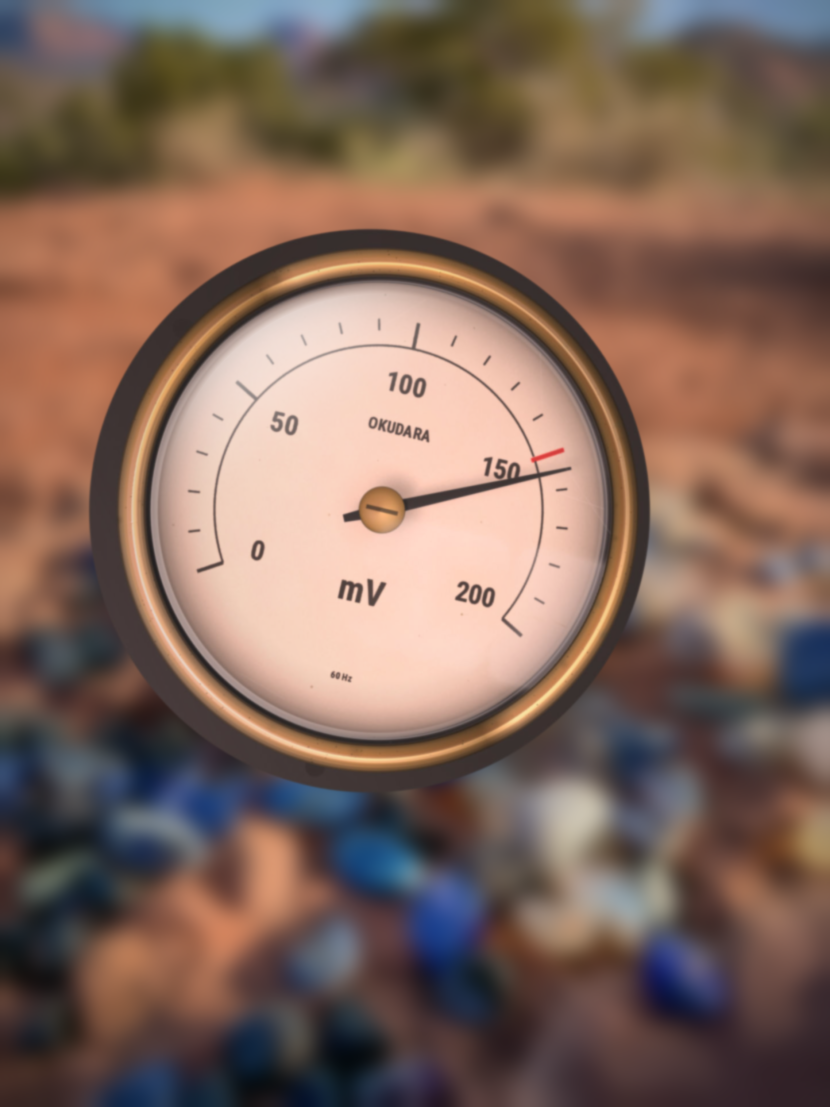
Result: 155 mV
